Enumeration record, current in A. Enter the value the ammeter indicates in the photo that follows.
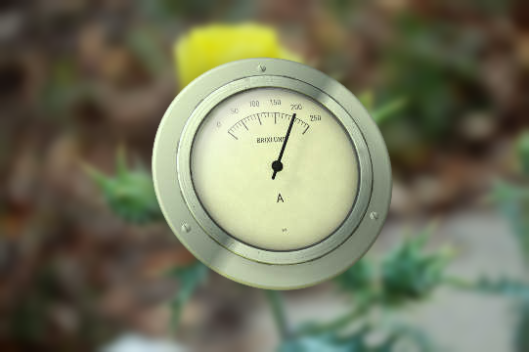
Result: 200 A
